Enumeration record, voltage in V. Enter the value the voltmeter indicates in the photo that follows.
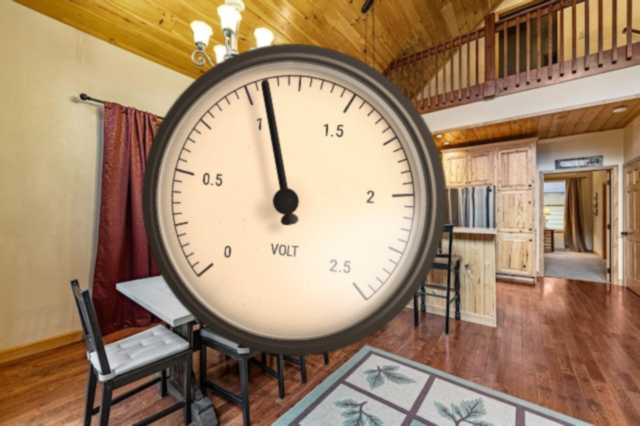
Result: 1.1 V
